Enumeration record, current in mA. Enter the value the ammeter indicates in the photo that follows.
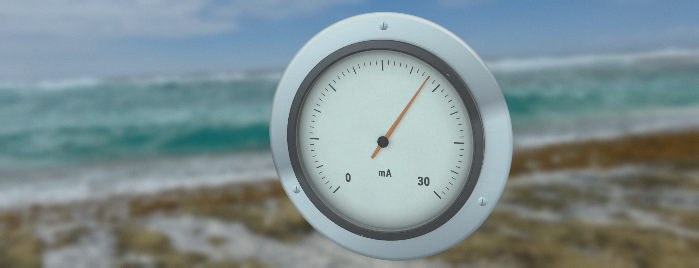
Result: 19 mA
